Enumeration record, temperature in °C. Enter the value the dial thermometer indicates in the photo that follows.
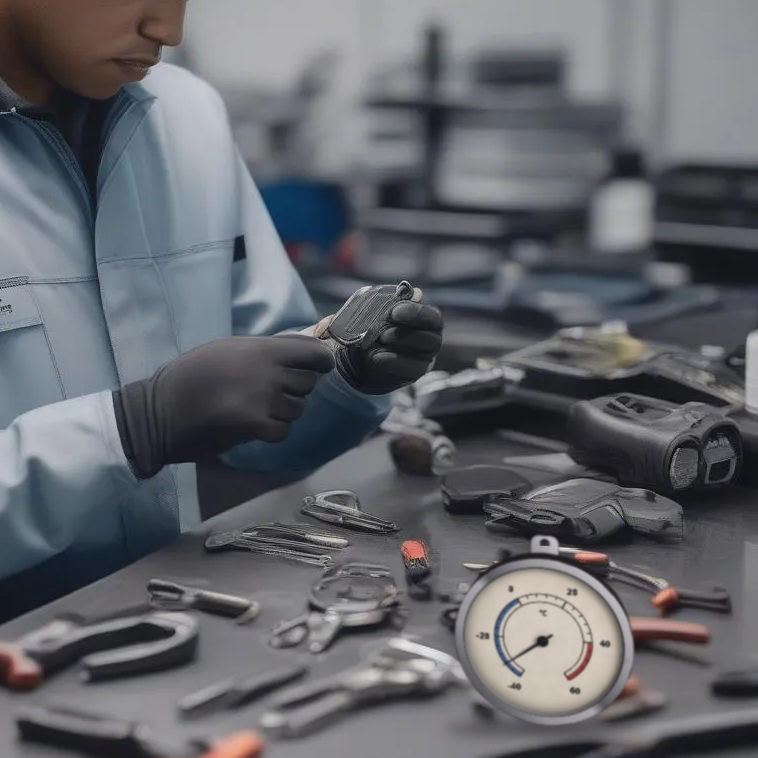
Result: -32 °C
